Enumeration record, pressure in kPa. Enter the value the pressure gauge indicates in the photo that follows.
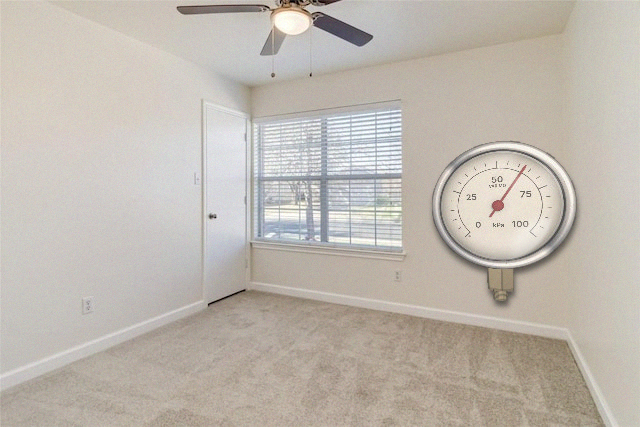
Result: 62.5 kPa
